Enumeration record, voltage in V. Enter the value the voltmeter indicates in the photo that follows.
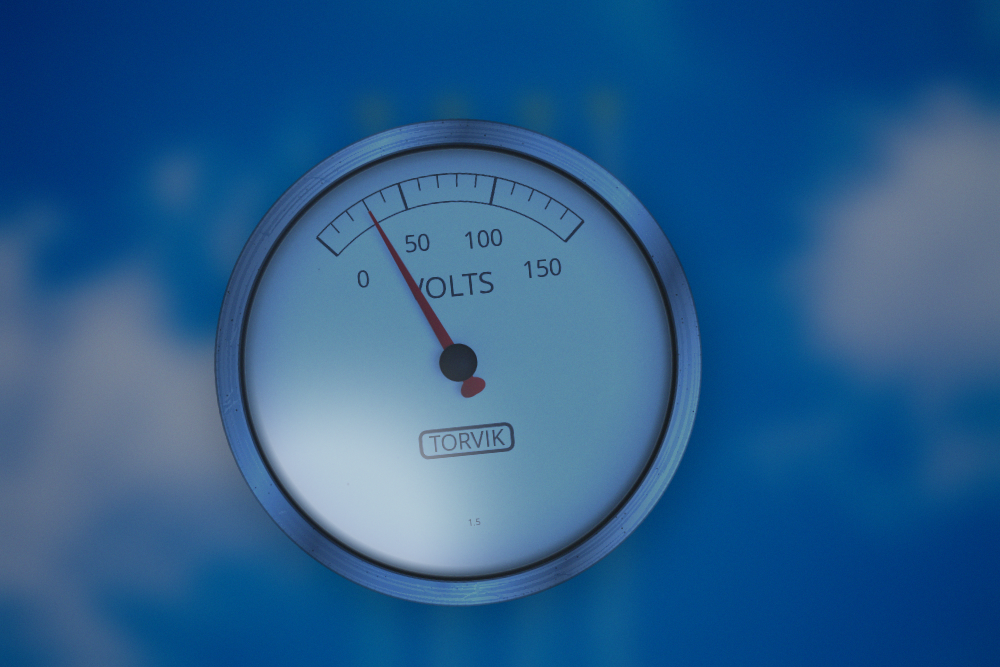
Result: 30 V
